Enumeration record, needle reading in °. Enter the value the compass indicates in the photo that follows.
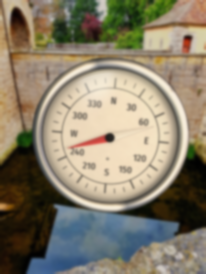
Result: 250 °
